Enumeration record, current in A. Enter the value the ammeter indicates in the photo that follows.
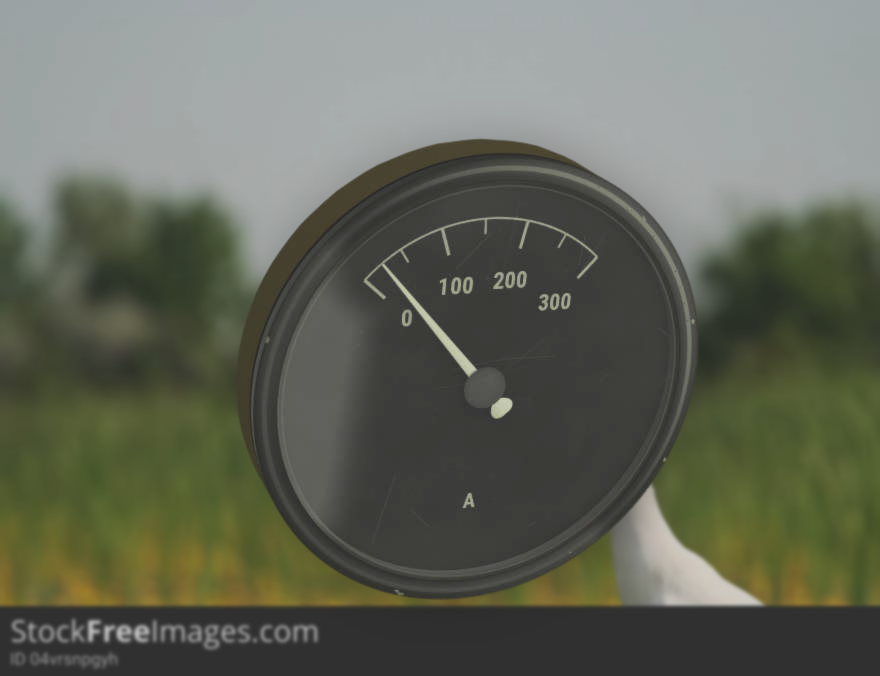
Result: 25 A
